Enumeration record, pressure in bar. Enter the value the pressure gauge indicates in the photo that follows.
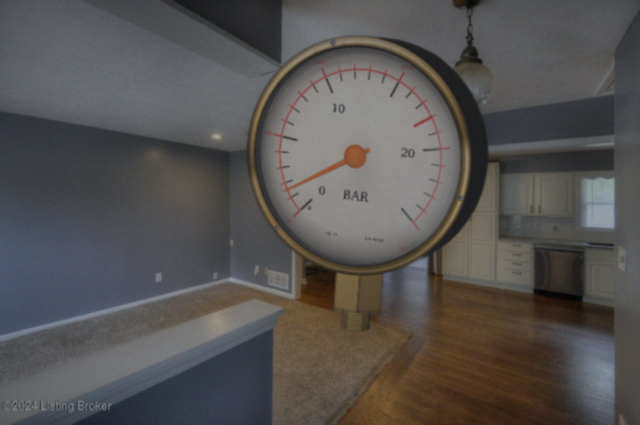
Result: 1.5 bar
